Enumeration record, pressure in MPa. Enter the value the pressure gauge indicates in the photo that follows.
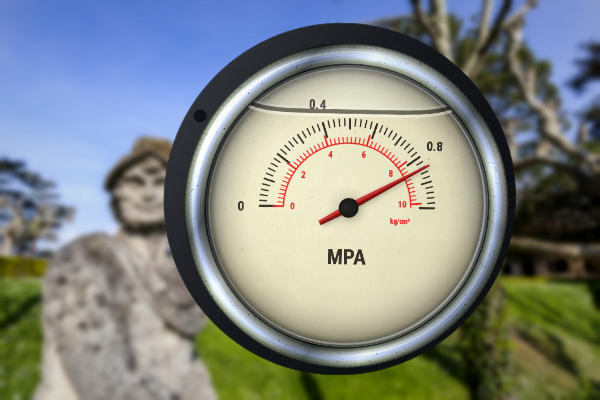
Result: 0.84 MPa
